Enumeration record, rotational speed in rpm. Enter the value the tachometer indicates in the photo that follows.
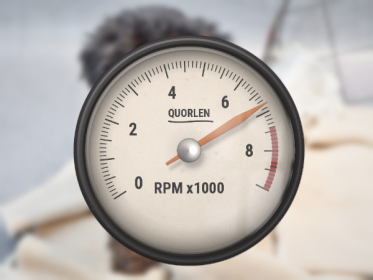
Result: 6800 rpm
